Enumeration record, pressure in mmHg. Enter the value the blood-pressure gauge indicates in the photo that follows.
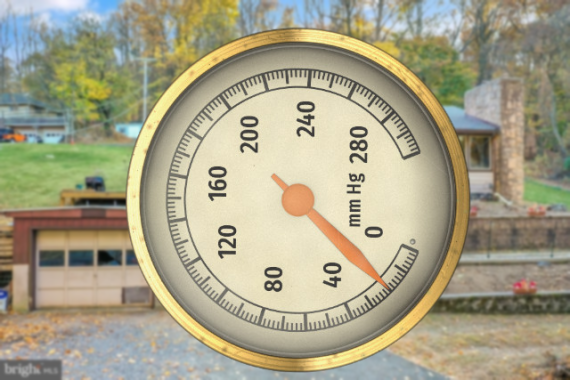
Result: 20 mmHg
